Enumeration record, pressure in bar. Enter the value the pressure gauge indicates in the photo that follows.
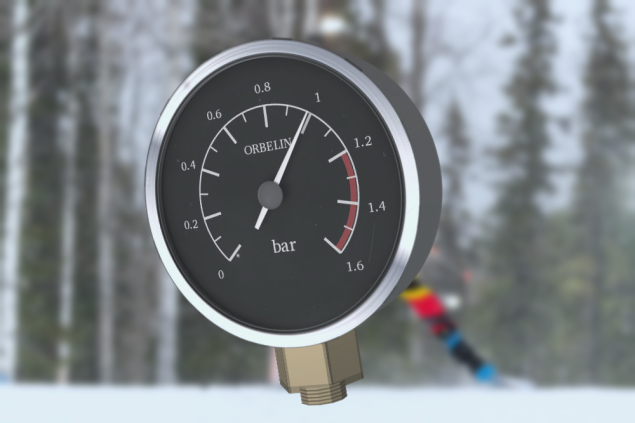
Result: 1 bar
